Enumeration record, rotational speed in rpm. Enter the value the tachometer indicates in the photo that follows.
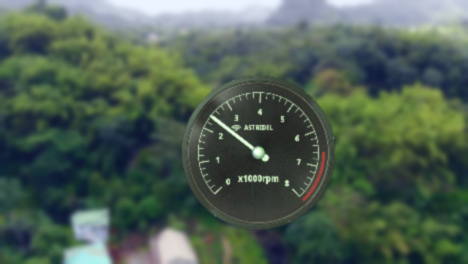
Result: 2400 rpm
